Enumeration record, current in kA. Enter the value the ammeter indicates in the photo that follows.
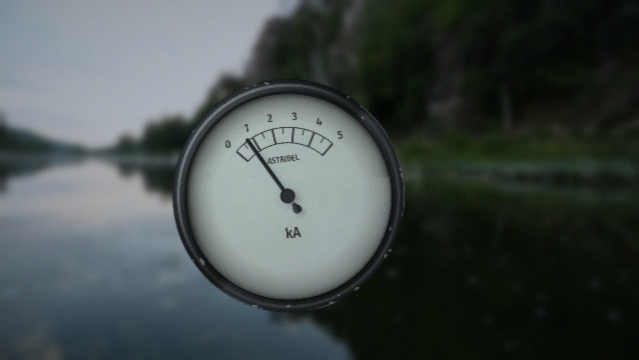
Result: 0.75 kA
